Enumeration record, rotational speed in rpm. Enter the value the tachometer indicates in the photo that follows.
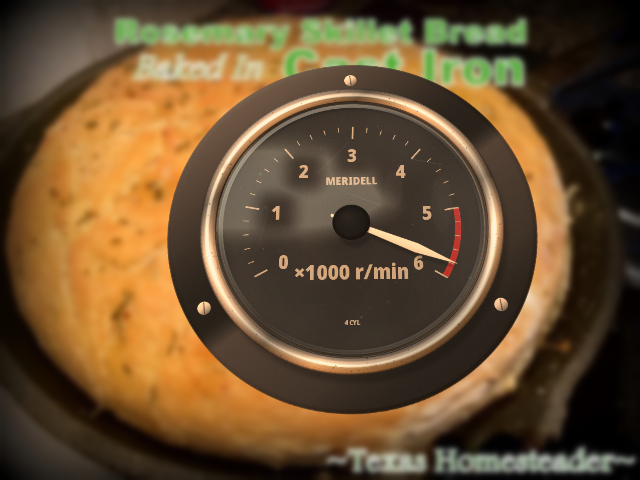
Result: 5800 rpm
